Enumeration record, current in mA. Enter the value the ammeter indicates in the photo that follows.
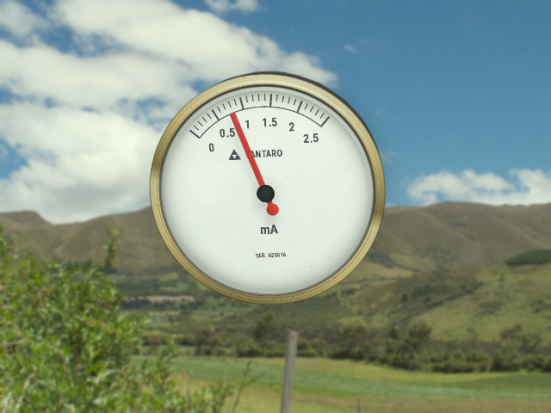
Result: 0.8 mA
